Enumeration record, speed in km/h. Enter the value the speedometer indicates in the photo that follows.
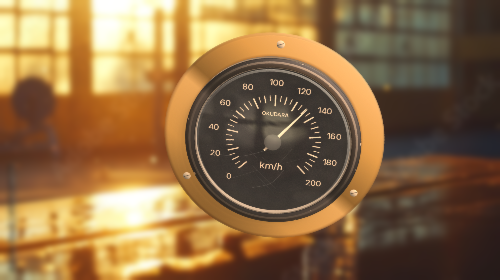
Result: 130 km/h
